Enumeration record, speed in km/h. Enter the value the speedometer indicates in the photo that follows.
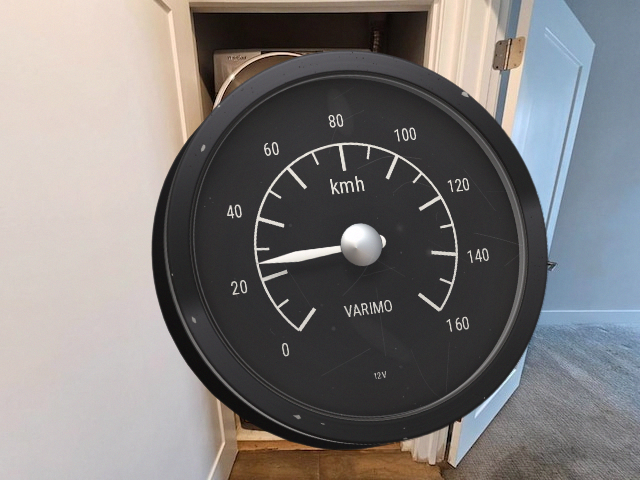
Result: 25 km/h
